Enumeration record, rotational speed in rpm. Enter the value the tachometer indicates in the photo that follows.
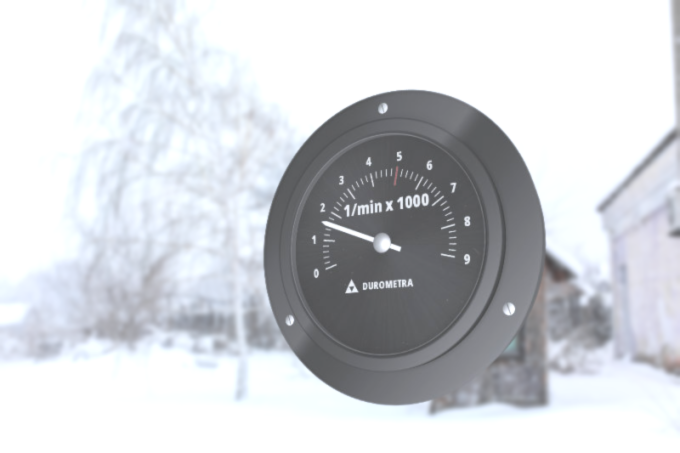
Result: 1600 rpm
